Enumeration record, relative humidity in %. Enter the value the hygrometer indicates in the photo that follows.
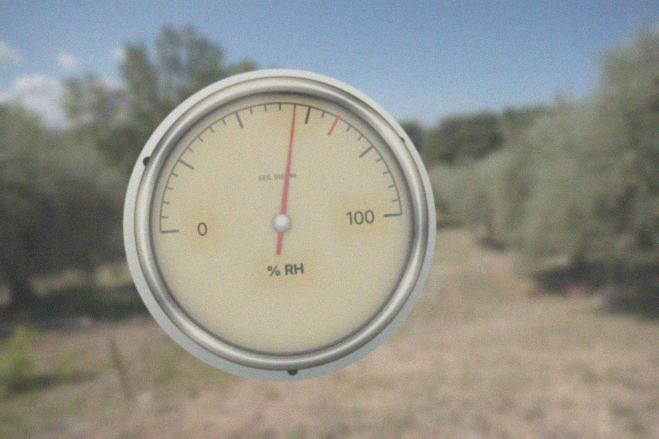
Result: 56 %
